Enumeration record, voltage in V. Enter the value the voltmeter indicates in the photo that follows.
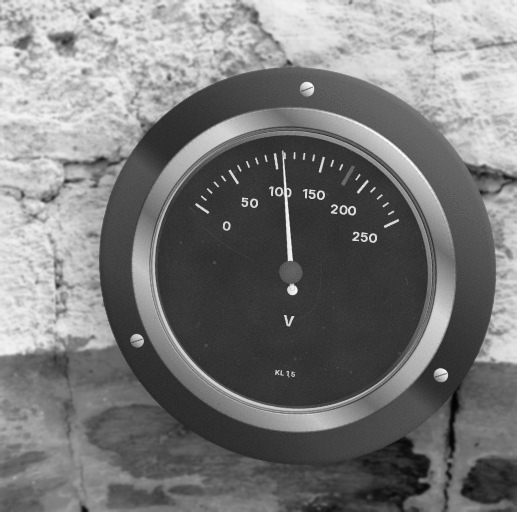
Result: 110 V
